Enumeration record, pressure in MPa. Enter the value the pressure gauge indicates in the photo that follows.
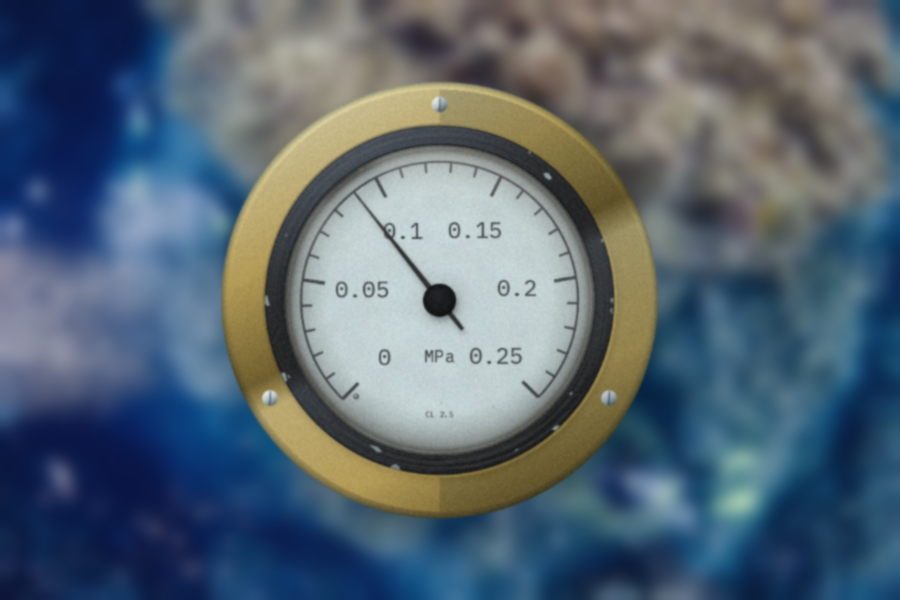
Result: 0.09 MPa
